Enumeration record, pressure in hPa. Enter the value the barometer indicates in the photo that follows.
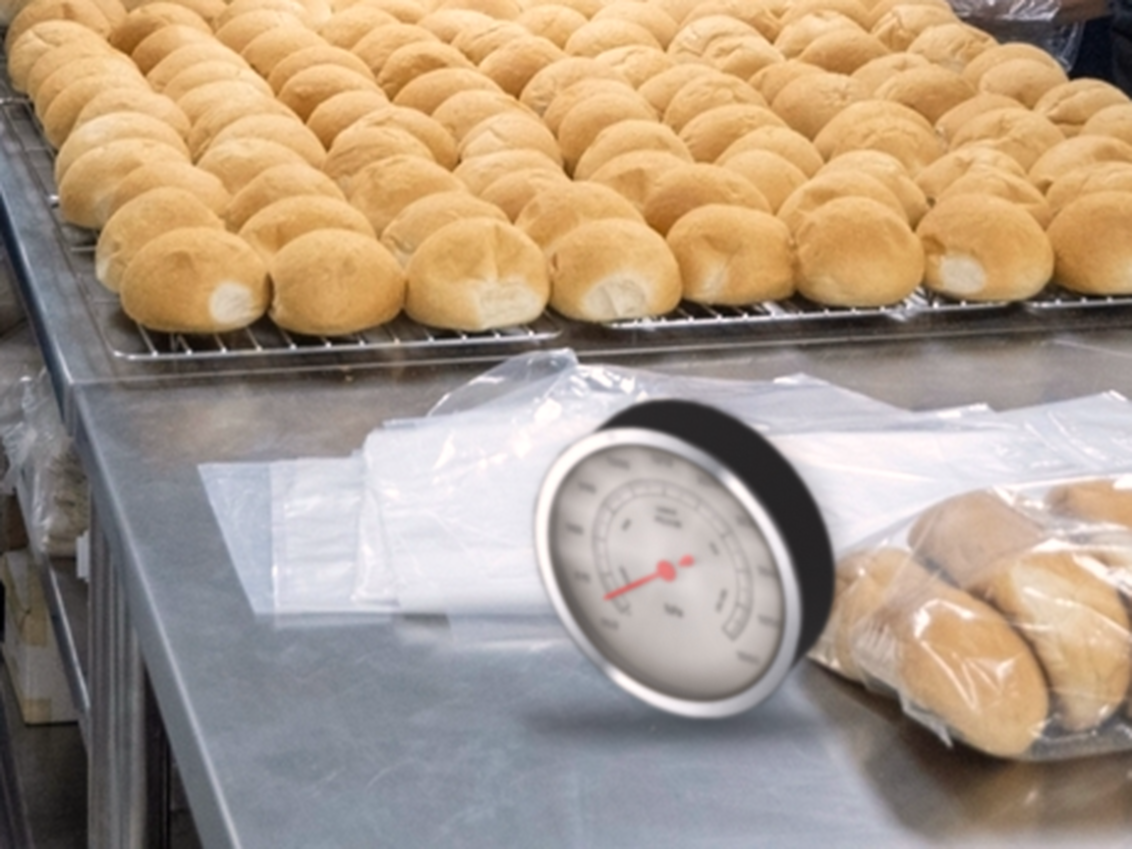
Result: 965 hPa
